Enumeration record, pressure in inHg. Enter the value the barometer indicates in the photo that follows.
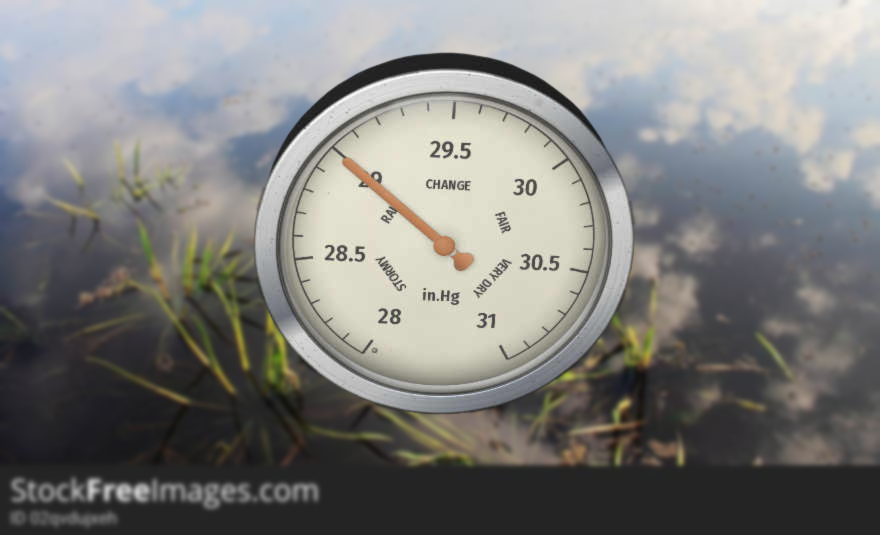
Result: 29 inHg
